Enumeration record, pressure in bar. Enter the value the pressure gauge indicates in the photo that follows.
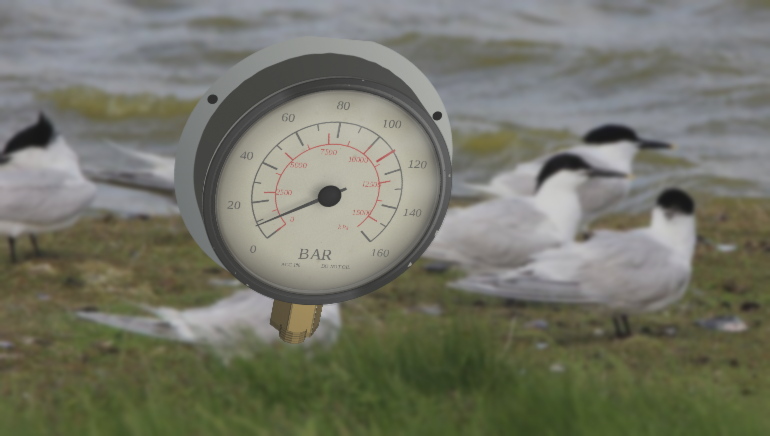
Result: 10 bar
